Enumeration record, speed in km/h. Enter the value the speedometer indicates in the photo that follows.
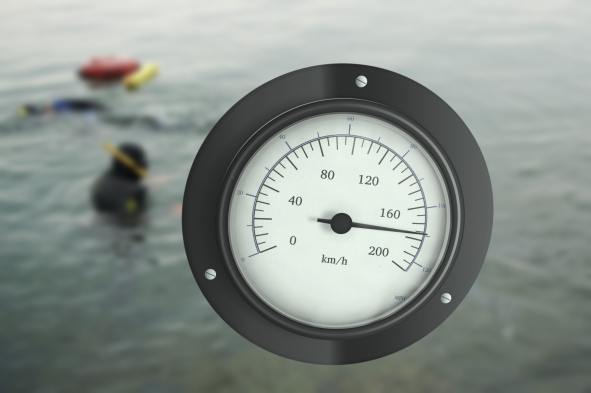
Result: 175 km/h
